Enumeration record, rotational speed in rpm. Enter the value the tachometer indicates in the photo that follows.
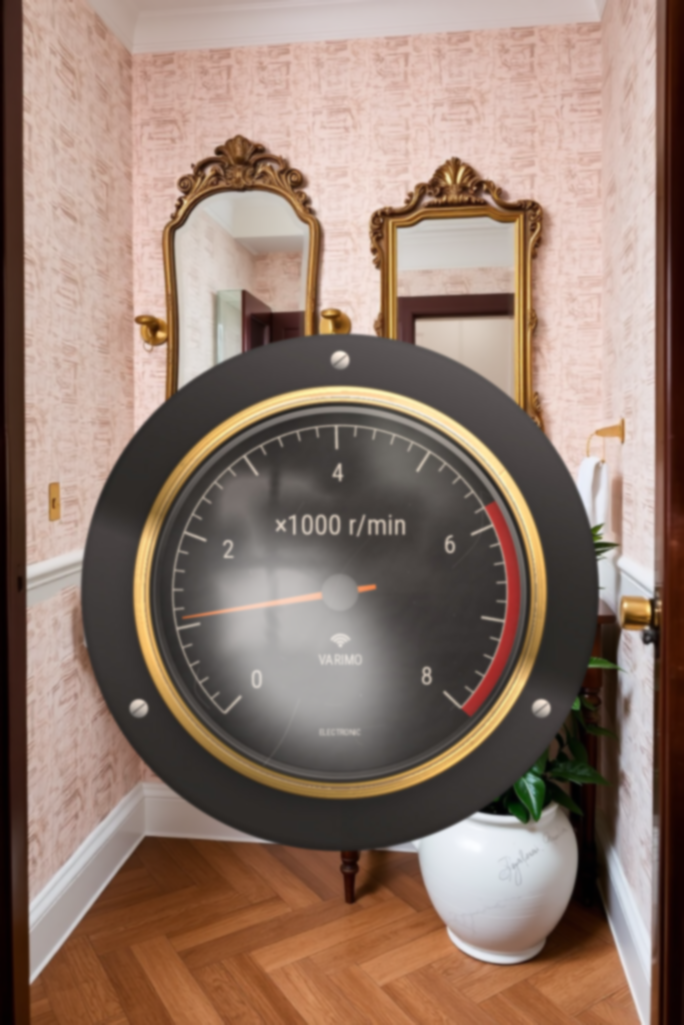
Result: 1100 rpm
